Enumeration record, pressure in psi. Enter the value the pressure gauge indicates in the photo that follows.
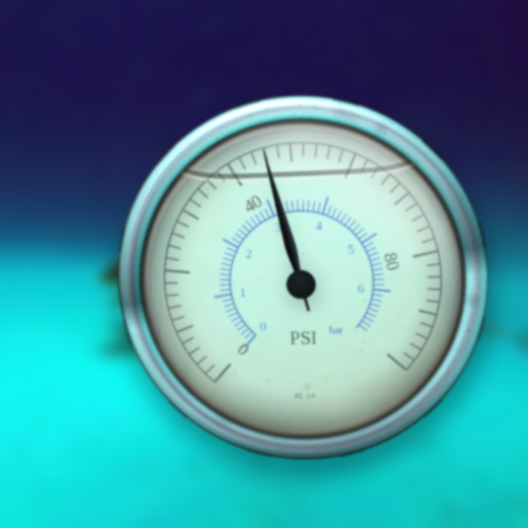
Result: 46 psi
